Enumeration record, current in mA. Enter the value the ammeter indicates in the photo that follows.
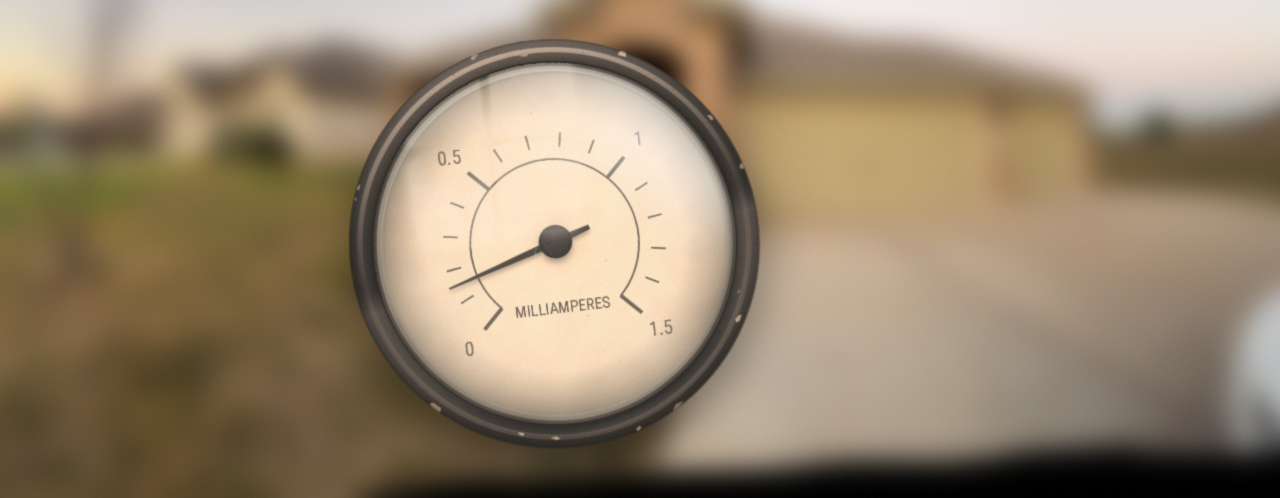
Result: 0.15 mA
